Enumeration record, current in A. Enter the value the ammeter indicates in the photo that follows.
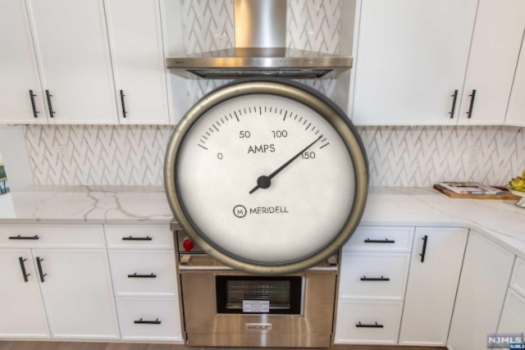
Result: 140 A
